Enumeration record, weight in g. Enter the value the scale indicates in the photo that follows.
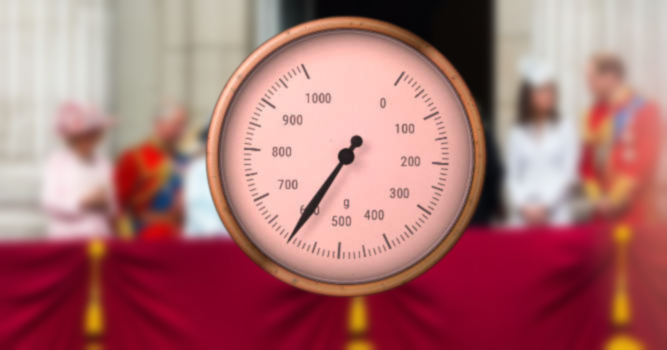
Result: 600 g
